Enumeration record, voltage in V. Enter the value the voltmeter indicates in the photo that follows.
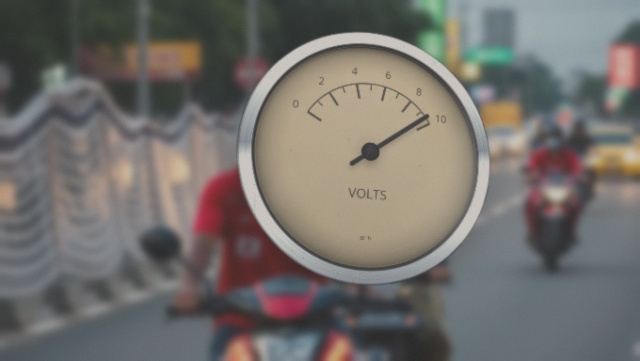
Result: 9.5 V
